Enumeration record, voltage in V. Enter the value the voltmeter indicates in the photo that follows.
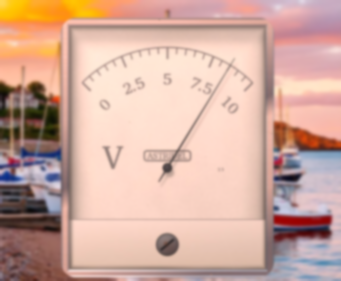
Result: 8.5 V
